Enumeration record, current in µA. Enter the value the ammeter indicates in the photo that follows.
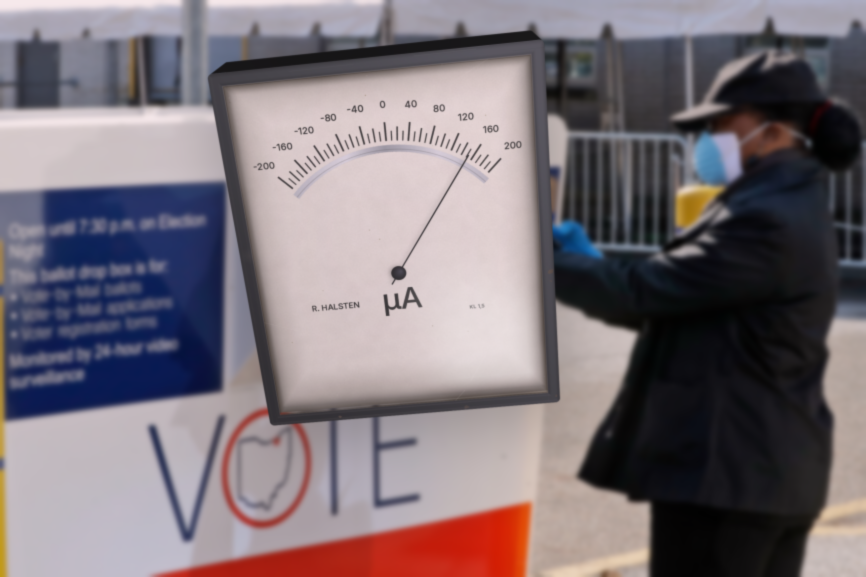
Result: 150 µA
